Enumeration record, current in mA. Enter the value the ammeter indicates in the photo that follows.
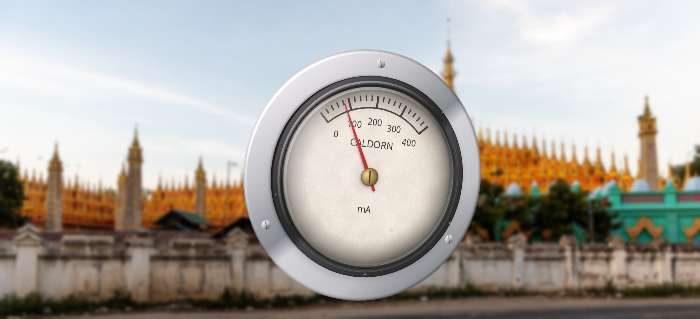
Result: 80 mA
